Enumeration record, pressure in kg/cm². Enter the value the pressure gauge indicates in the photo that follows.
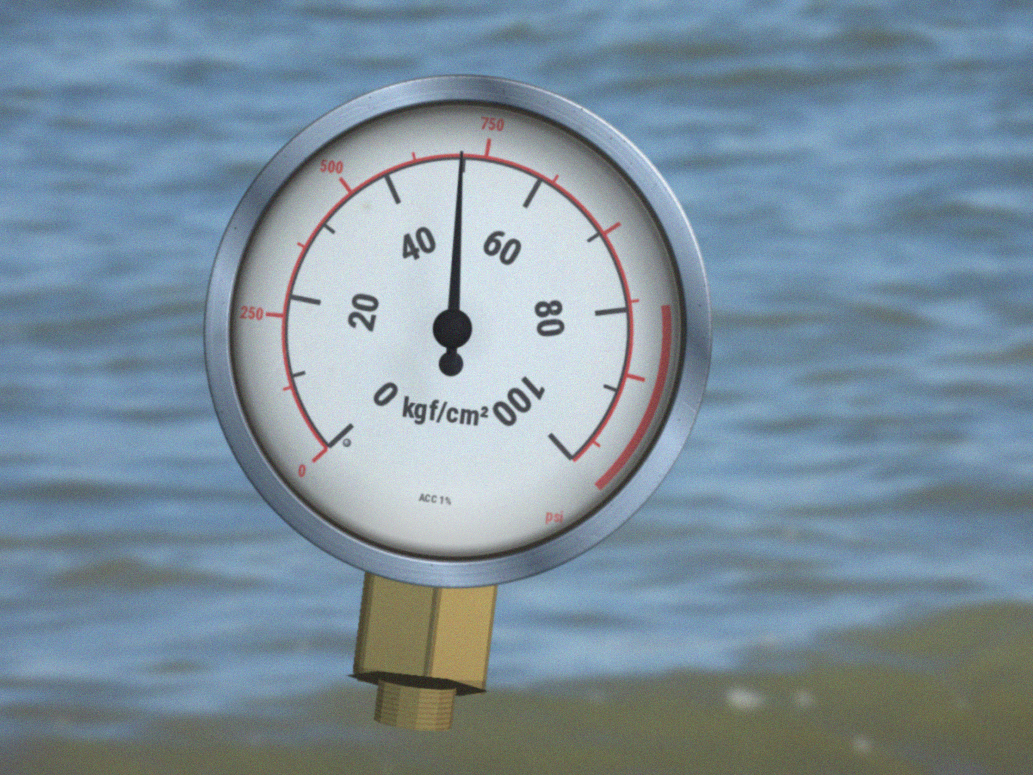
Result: 50 kg/cm²
